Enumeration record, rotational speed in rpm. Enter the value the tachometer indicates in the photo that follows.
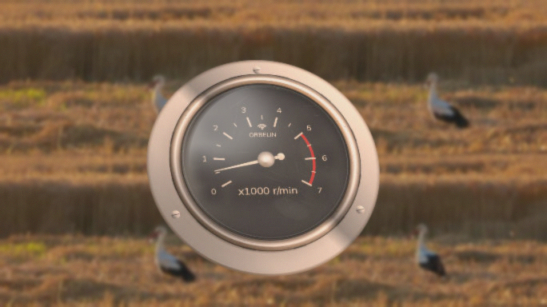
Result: 500 rpm
